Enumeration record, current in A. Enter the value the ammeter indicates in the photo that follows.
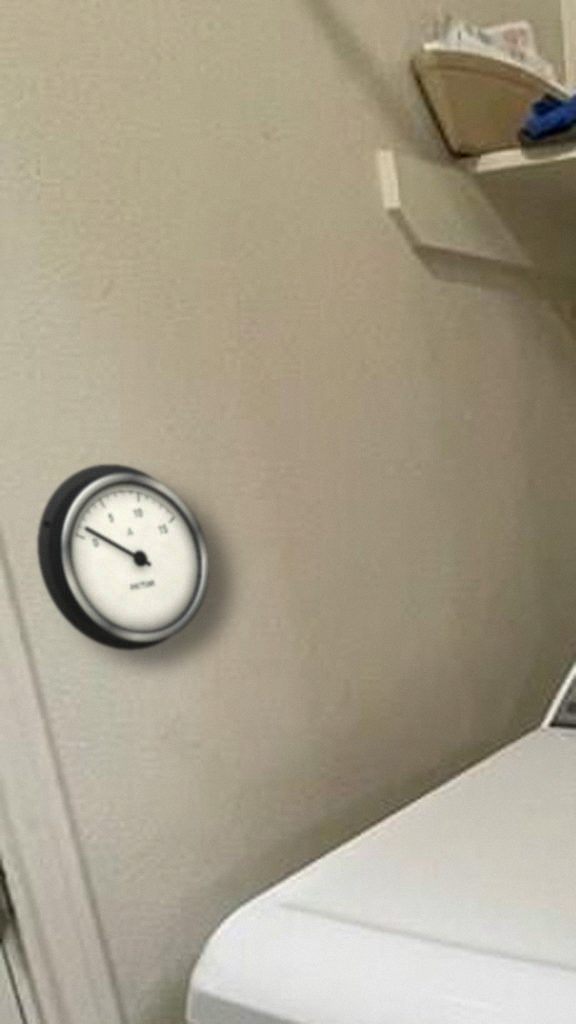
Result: 1 A
